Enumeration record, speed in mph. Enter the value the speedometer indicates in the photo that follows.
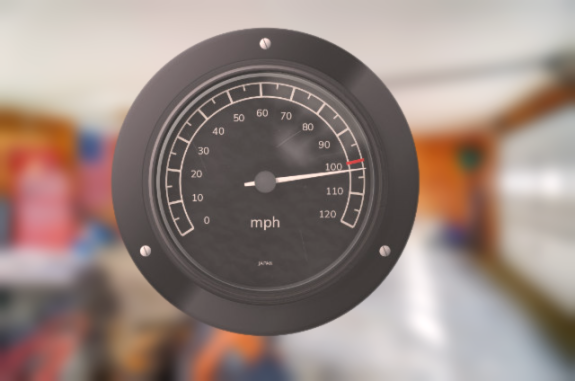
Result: 102.5 mph
